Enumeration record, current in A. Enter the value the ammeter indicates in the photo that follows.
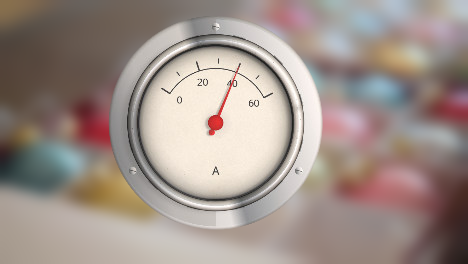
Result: 40 A
